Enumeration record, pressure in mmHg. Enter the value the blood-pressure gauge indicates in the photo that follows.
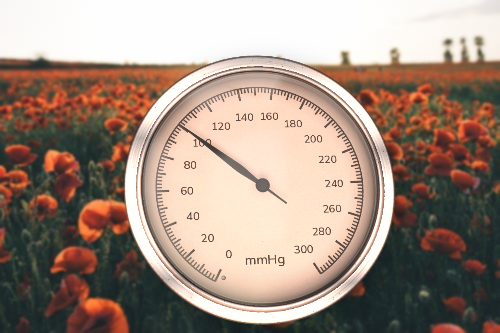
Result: 100 mmHg
